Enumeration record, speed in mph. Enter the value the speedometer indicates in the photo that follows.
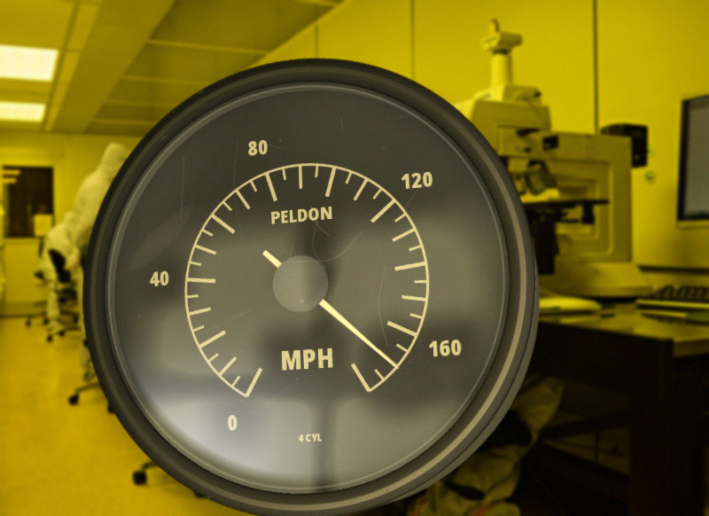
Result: 170 mph
